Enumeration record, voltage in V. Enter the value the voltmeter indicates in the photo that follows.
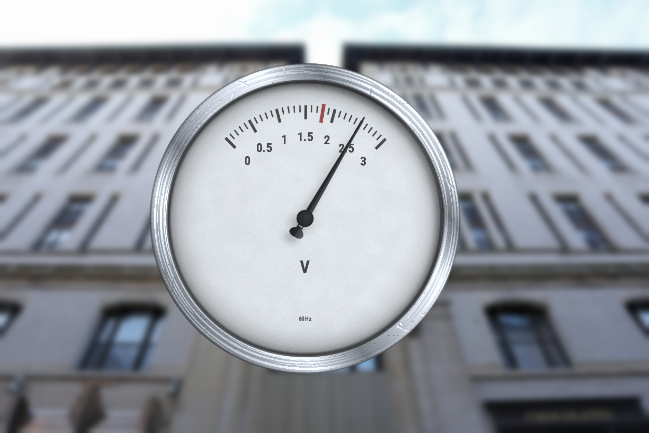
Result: 2.5 V
